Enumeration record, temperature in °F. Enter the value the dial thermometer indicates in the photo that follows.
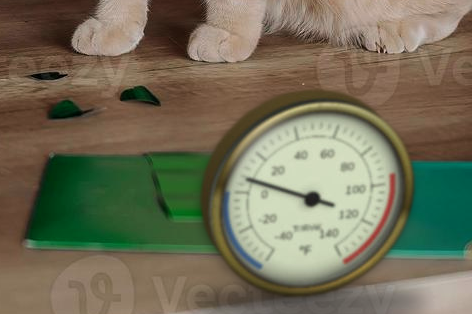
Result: 8 °F
